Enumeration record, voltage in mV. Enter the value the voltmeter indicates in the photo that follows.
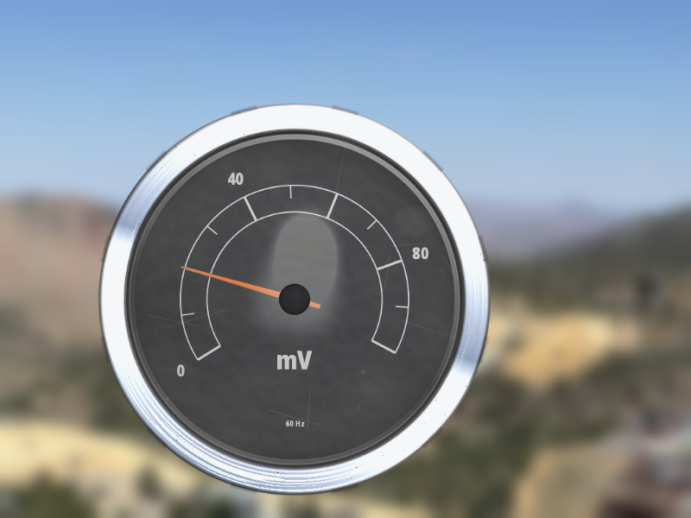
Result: 20 mV
